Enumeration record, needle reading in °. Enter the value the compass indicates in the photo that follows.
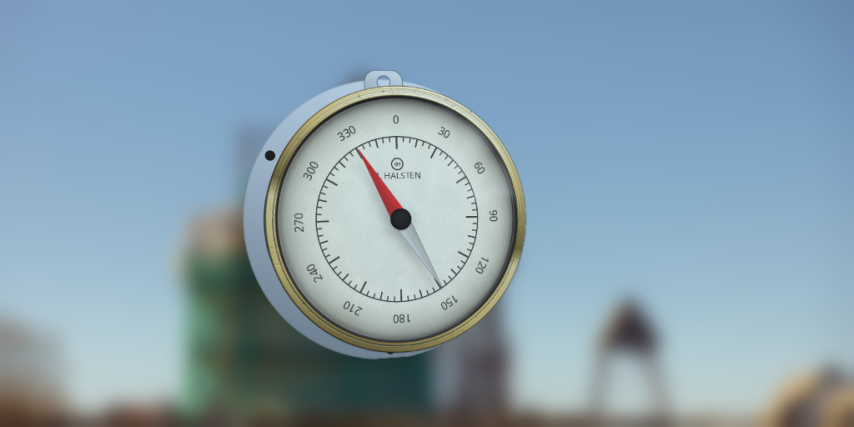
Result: 330 °
